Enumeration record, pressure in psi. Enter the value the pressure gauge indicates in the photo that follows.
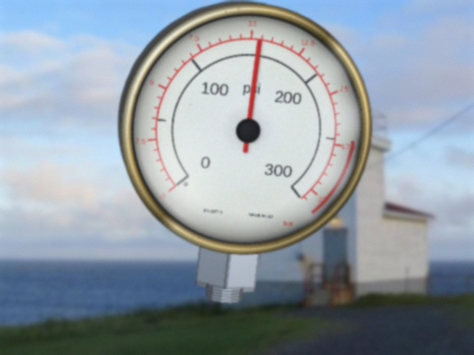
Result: 150 psi
